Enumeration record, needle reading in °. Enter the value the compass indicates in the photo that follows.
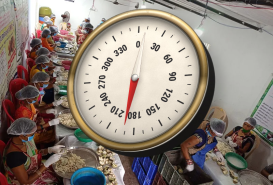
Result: 190 °
